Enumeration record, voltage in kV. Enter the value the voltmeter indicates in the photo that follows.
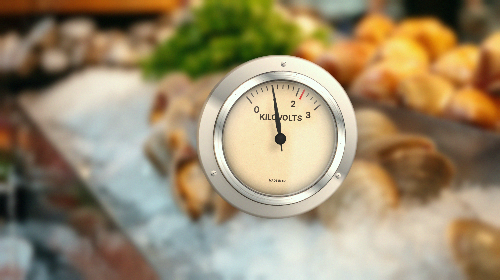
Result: 1 kV
